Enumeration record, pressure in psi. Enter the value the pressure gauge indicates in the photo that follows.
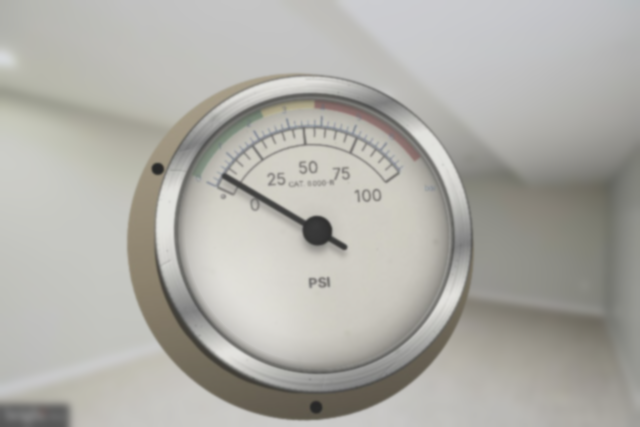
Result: 5 psi
